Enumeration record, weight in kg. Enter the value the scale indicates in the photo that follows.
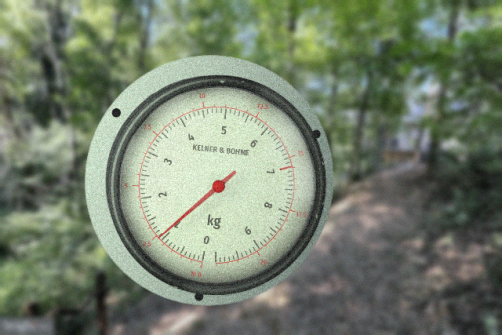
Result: 1.1 kg
